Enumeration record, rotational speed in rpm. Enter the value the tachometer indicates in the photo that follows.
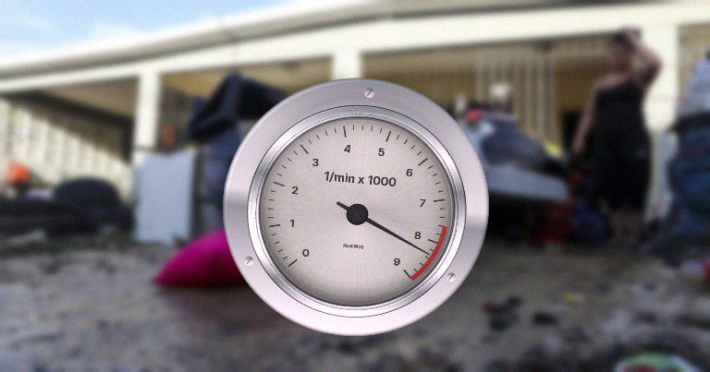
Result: 8300 rpm
